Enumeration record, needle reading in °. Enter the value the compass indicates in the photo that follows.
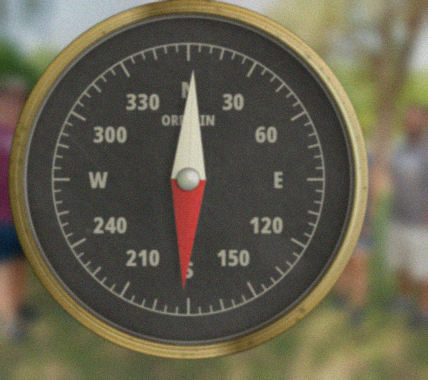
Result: 182.5 °
